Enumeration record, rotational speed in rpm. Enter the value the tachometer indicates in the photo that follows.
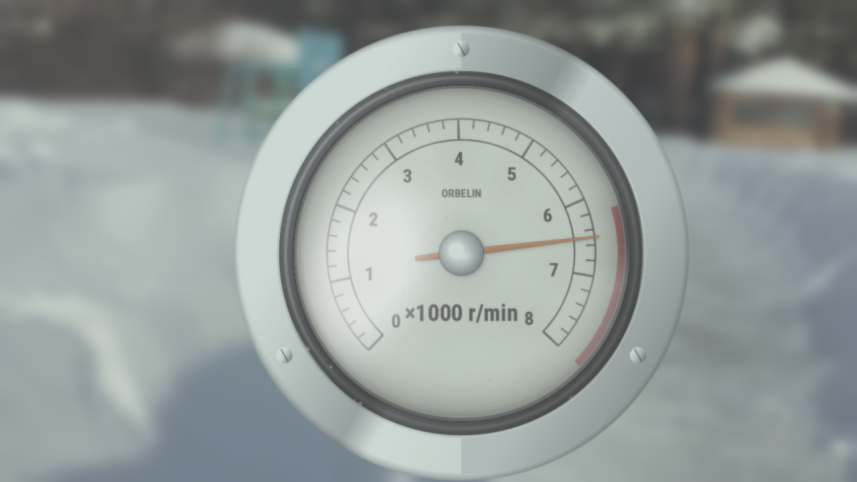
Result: 6500 rpm
